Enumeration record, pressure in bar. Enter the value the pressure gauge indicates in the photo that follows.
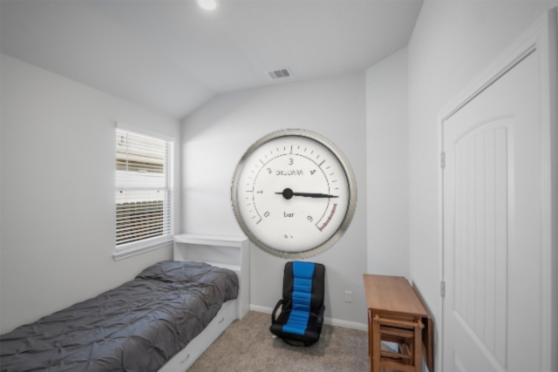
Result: 5 bar
